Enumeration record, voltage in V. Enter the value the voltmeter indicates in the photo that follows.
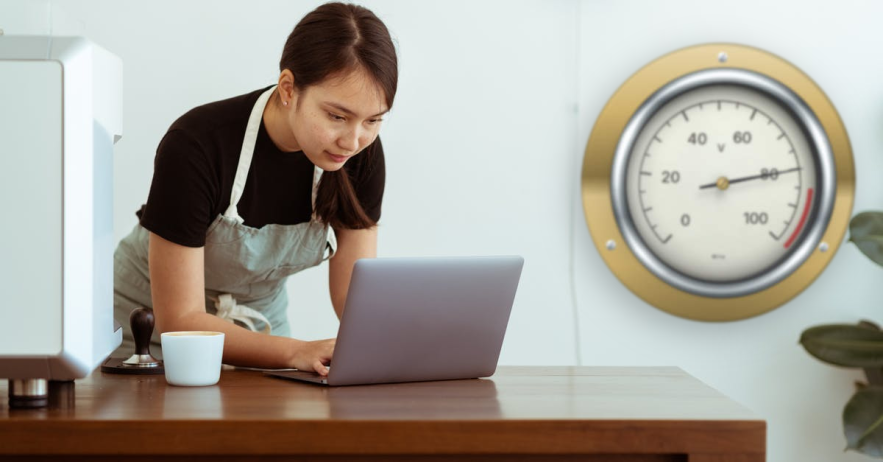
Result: 80 V
